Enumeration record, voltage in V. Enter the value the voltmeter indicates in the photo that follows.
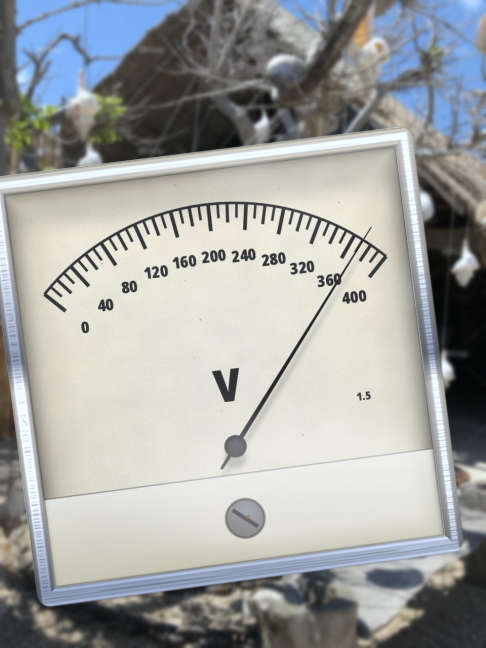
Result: 370 V
